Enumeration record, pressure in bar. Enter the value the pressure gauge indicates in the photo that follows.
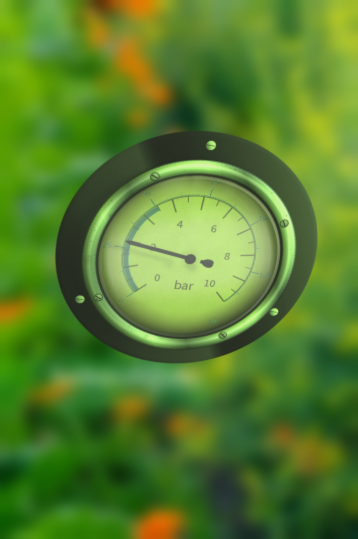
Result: 2 bar
